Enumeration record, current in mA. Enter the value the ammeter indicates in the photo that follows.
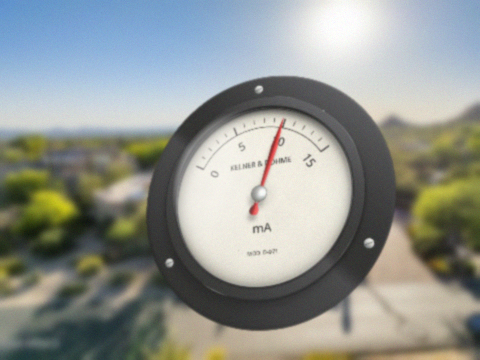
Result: 10 mA
